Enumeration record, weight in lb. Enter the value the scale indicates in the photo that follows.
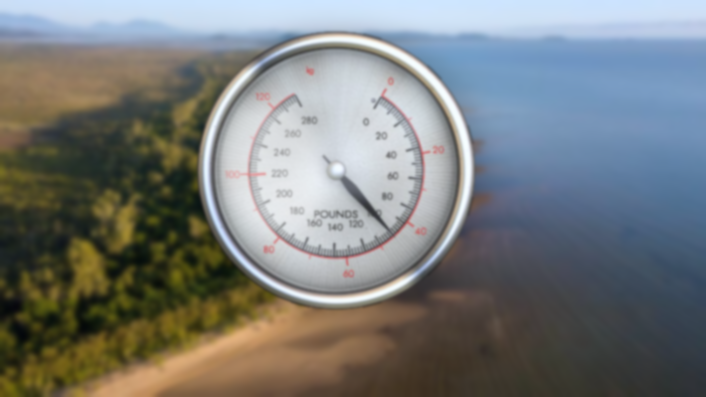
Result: 100 lb
